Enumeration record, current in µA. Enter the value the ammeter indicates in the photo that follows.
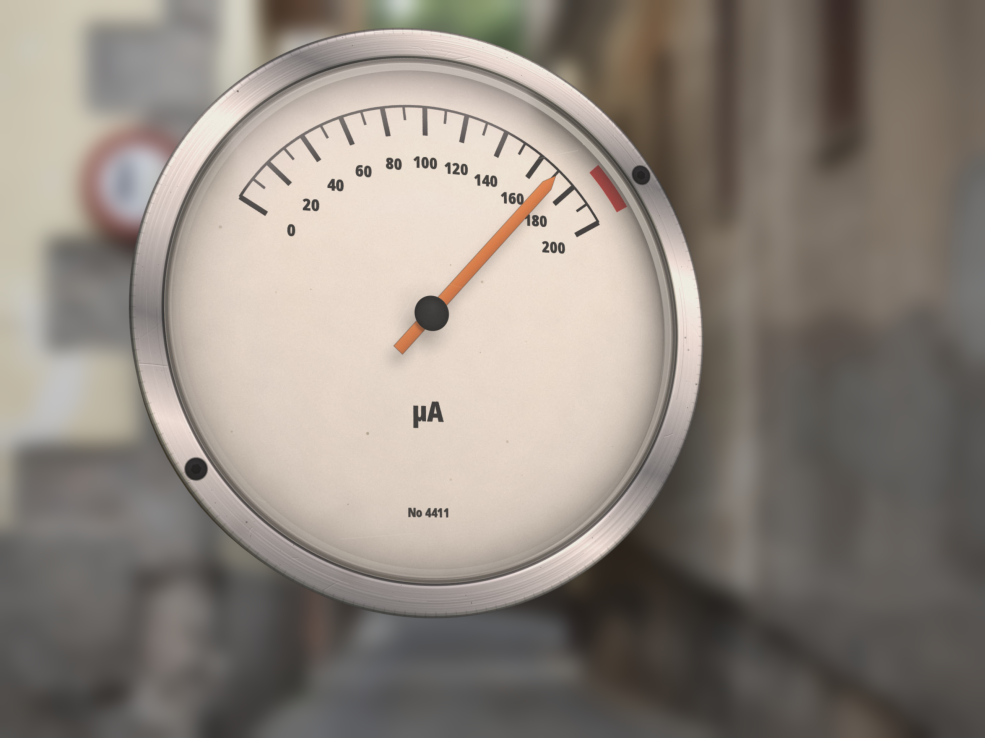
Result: 170 µA
